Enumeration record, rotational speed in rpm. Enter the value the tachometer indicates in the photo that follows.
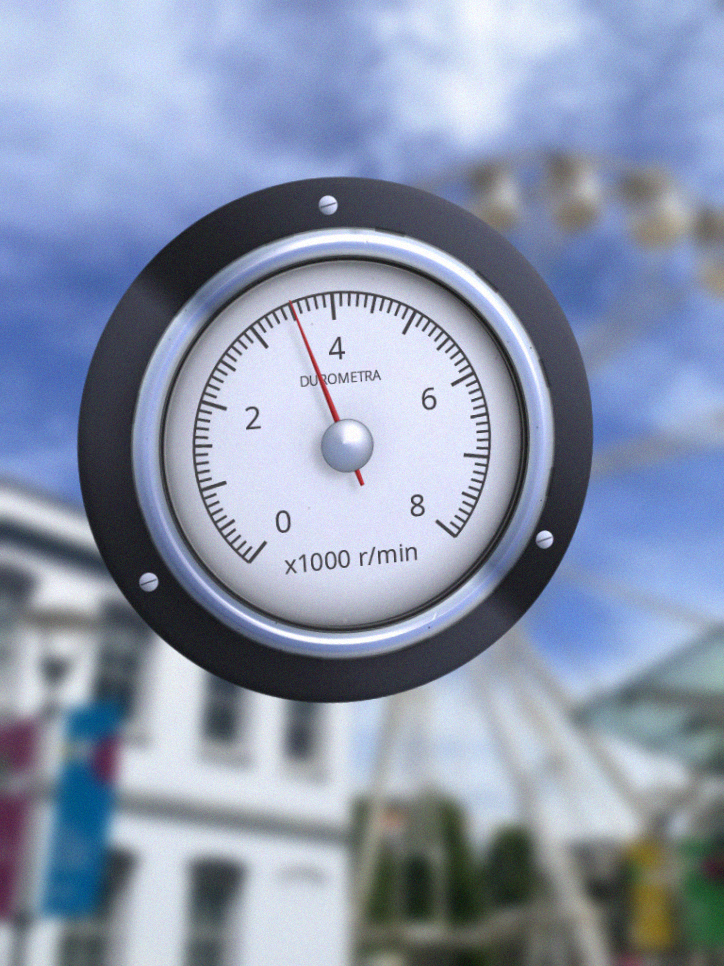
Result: 3500 rpm
